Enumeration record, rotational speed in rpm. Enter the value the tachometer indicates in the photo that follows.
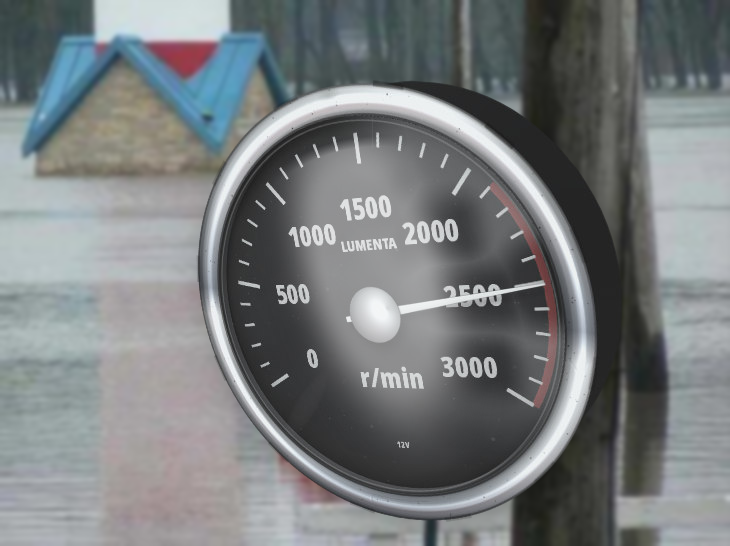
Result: 2500 rpm
